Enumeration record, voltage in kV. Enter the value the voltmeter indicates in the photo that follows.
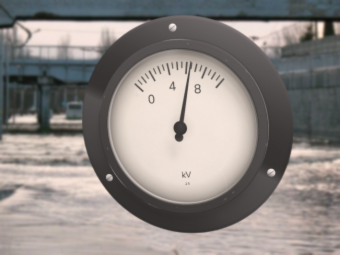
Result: 6.5 kV
